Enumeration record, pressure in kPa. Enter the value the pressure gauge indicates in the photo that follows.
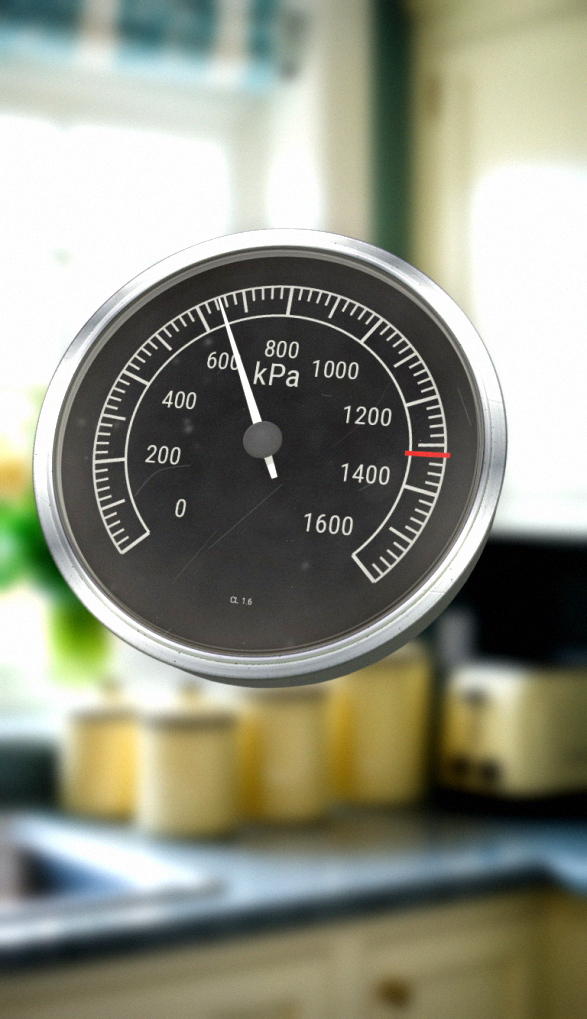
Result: 650 kPa
